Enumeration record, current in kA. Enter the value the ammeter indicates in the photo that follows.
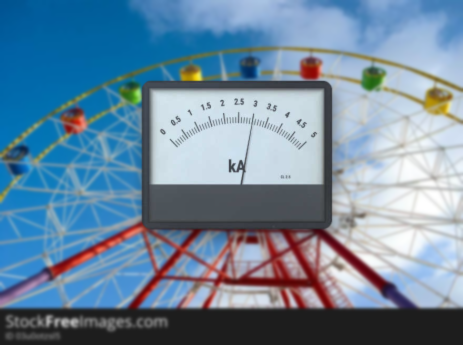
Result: 3 kA
